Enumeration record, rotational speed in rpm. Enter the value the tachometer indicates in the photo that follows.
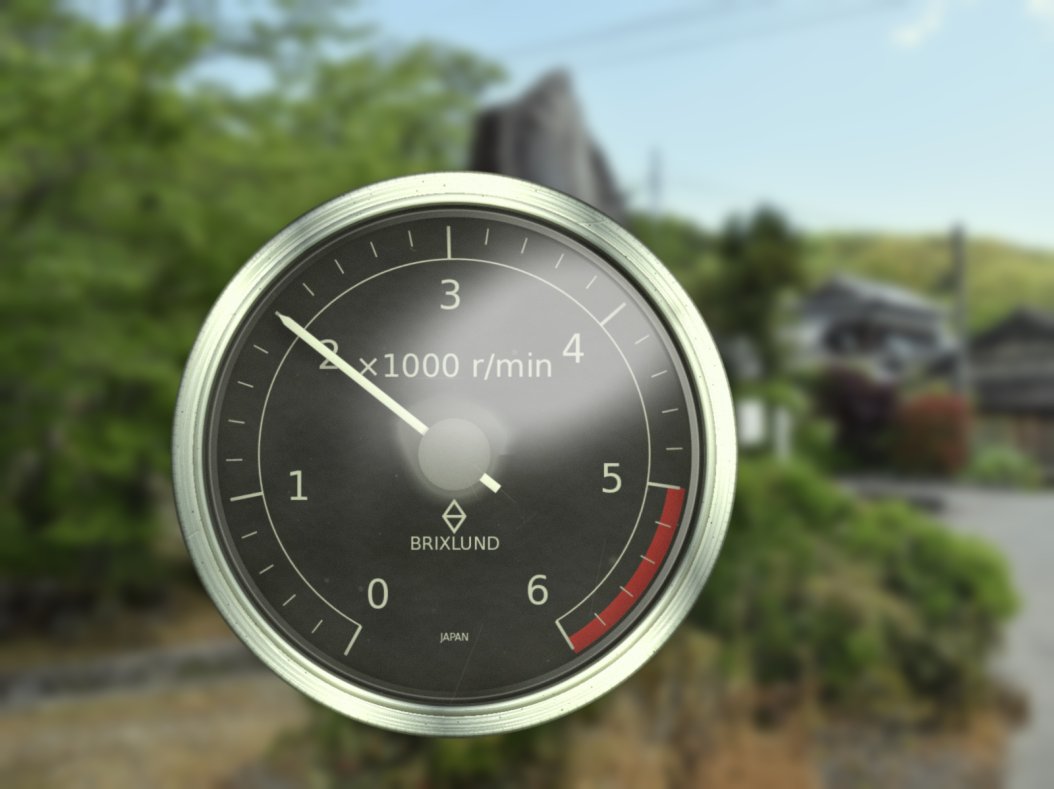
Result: 2000 rpm
